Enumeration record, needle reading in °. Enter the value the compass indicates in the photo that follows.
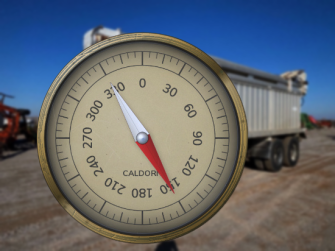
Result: 150 °
